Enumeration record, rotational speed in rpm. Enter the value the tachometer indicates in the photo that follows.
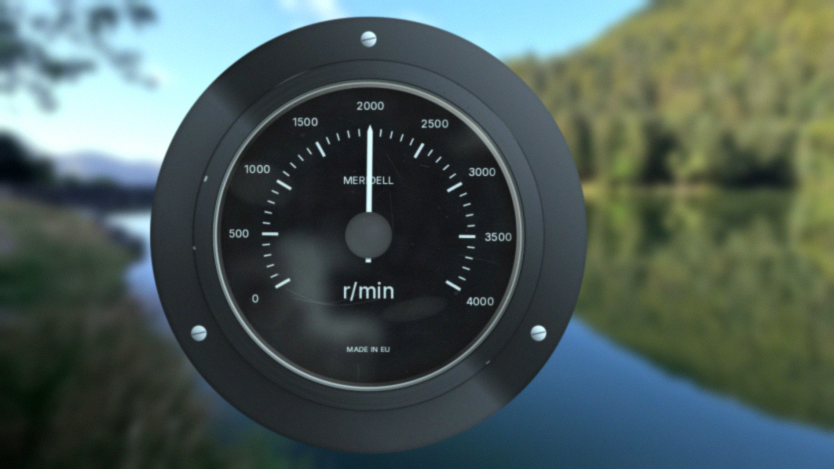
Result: 2000 rpm
